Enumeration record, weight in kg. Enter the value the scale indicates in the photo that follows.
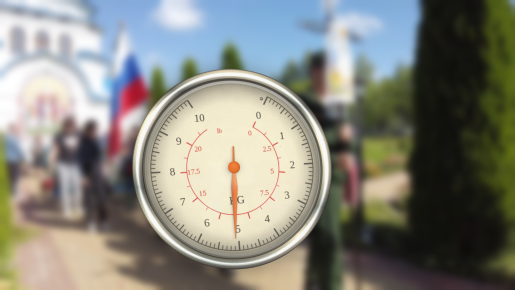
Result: 5.1 kg
